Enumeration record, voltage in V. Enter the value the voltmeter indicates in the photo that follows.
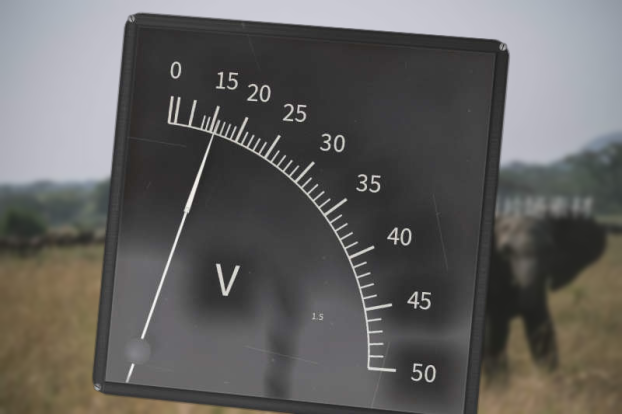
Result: 16 V
